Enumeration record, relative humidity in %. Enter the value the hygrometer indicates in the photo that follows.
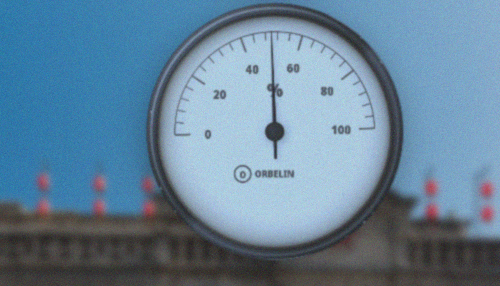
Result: 50 %
